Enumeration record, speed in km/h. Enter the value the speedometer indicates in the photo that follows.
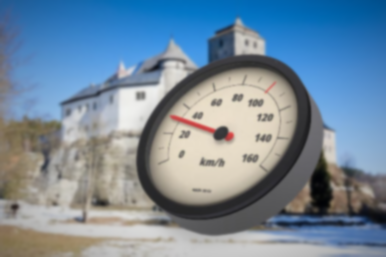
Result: 30 km/h
